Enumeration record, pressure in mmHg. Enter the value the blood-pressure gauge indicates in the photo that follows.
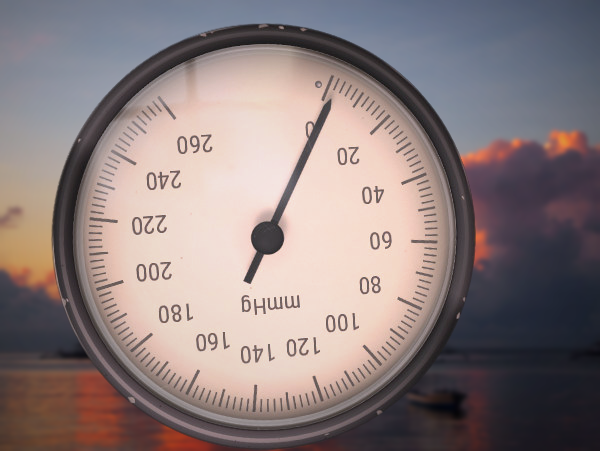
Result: 2 mmHg
